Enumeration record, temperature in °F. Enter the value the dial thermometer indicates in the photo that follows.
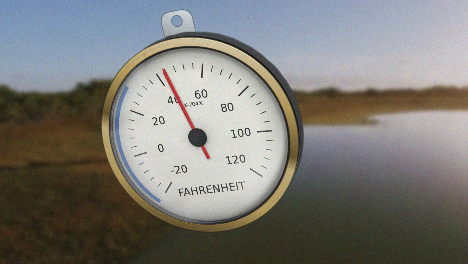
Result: 44 °F
